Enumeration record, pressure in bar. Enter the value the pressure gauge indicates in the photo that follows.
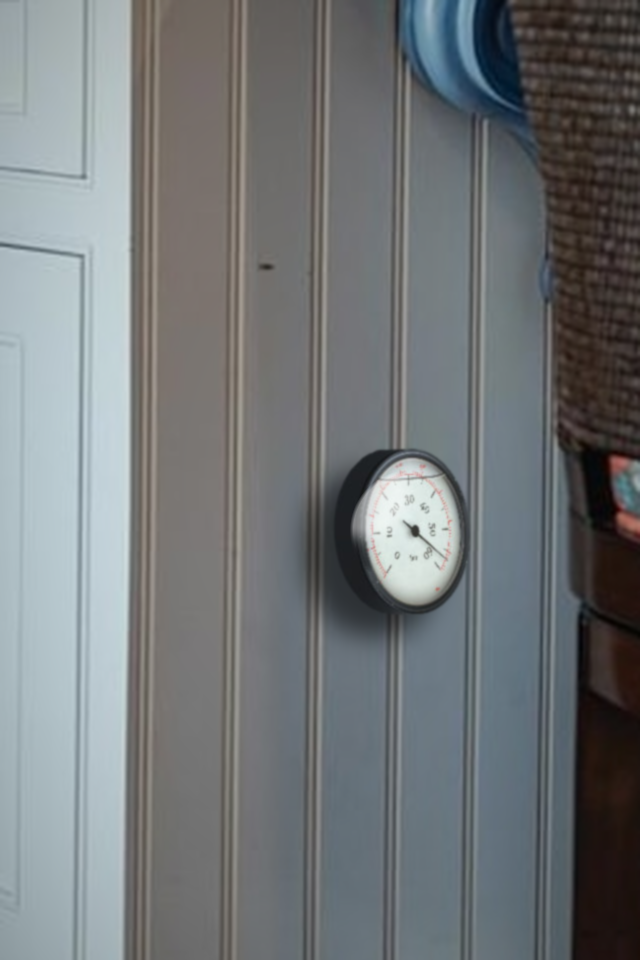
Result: 57.5 bar
